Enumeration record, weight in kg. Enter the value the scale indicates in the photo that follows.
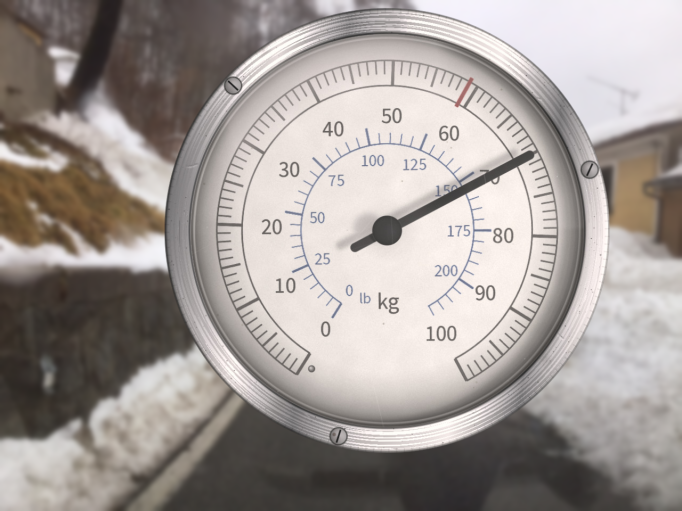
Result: 70 kg
